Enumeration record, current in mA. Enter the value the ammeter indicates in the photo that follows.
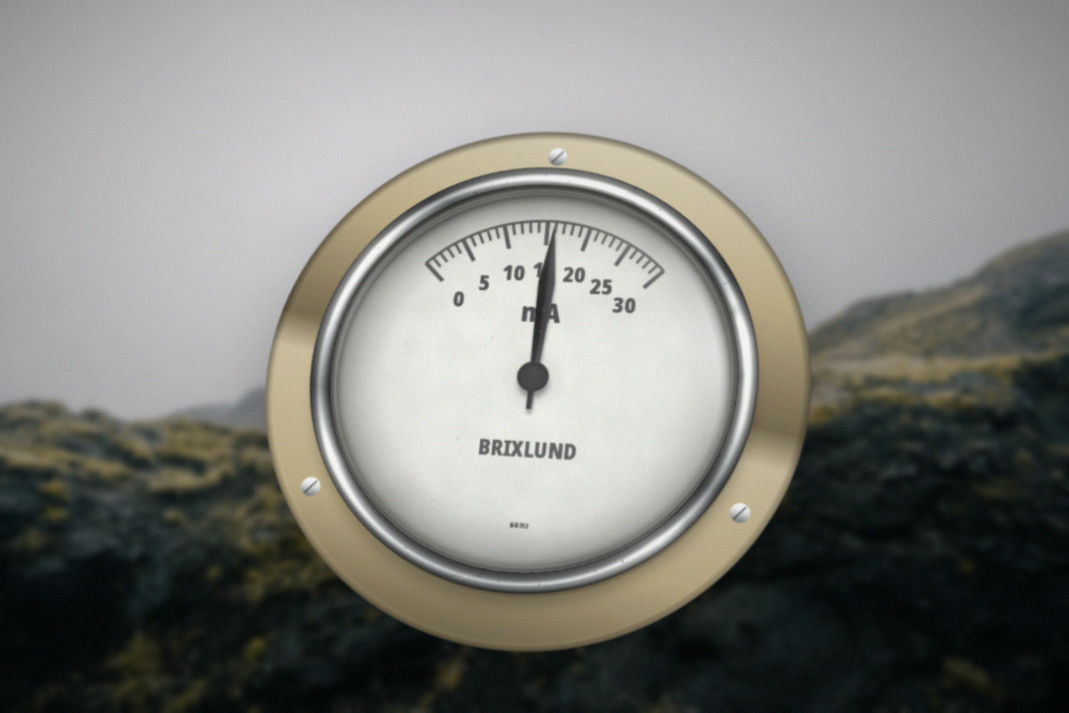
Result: 16 mA
